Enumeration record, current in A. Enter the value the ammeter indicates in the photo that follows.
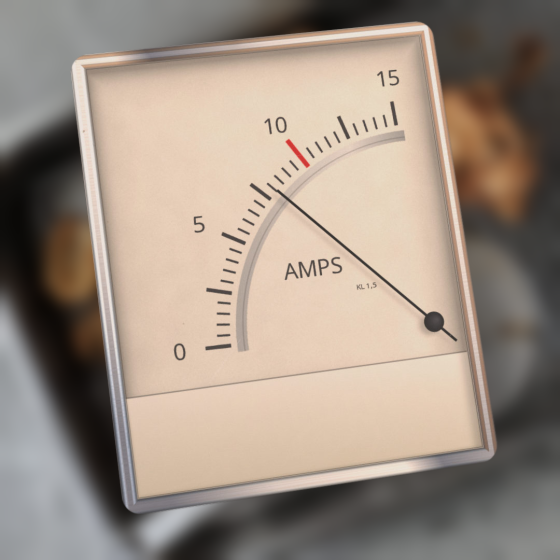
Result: 8 A
